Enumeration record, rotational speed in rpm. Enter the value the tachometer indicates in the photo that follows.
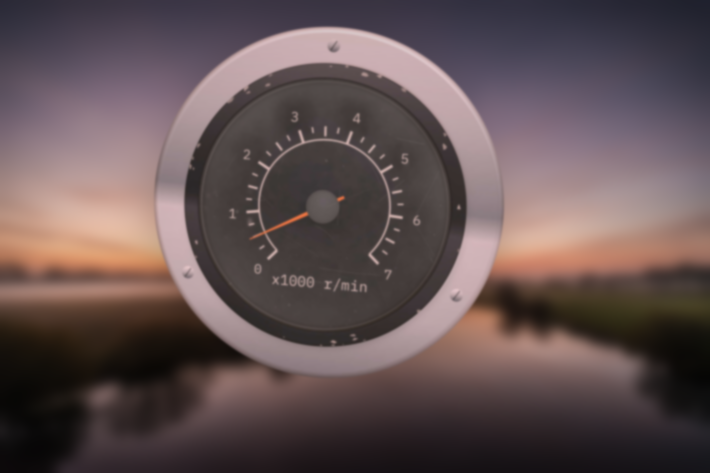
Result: 500 rpm
